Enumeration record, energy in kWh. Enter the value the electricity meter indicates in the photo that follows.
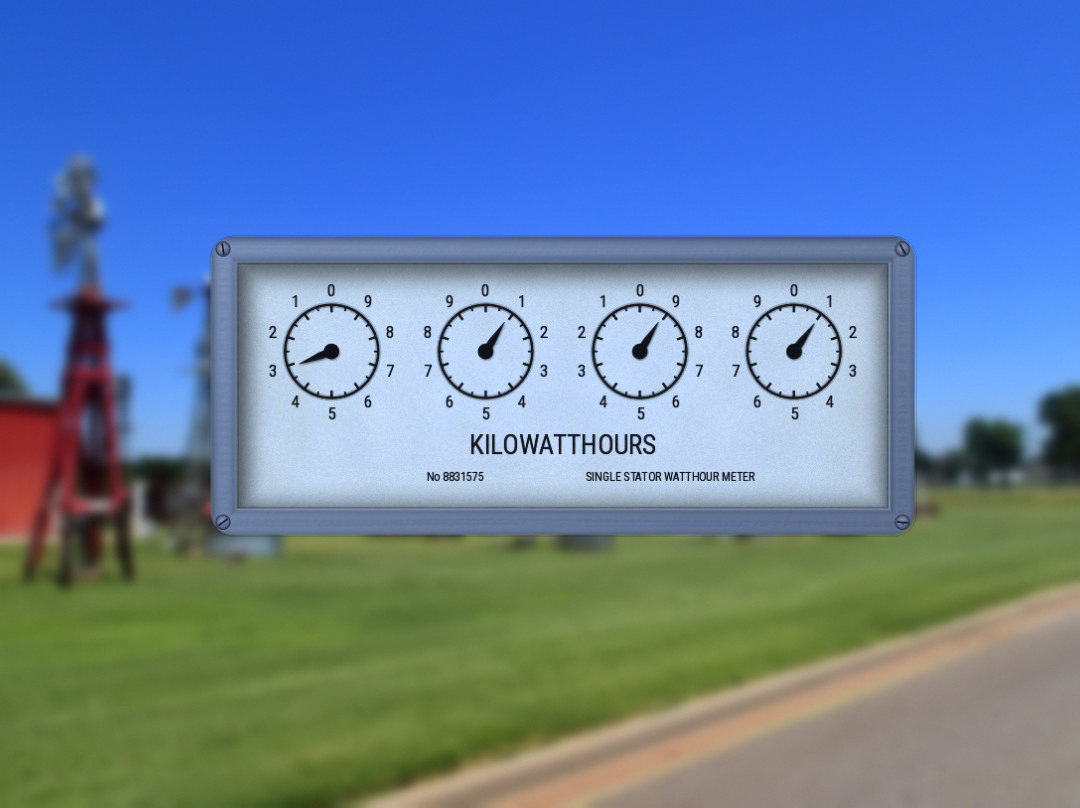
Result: 3091 kWh
